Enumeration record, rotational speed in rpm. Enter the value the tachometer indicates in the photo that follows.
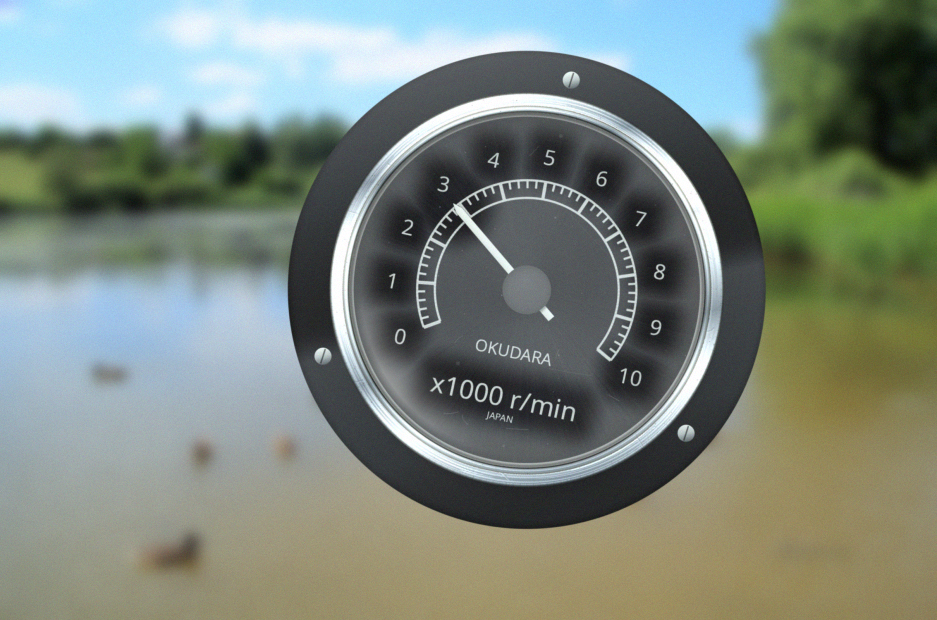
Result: 2900 rpm
